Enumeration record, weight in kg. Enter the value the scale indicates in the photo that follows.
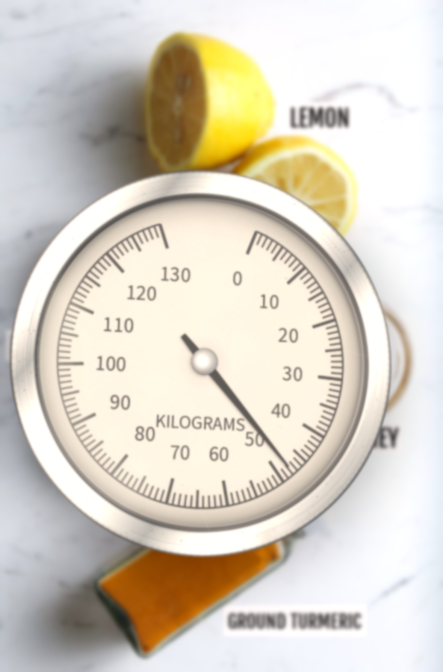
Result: 48 kg
